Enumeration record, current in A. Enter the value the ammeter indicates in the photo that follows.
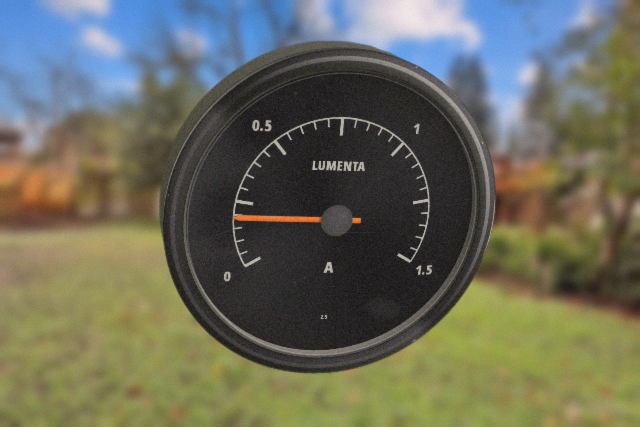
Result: 0.2 A
